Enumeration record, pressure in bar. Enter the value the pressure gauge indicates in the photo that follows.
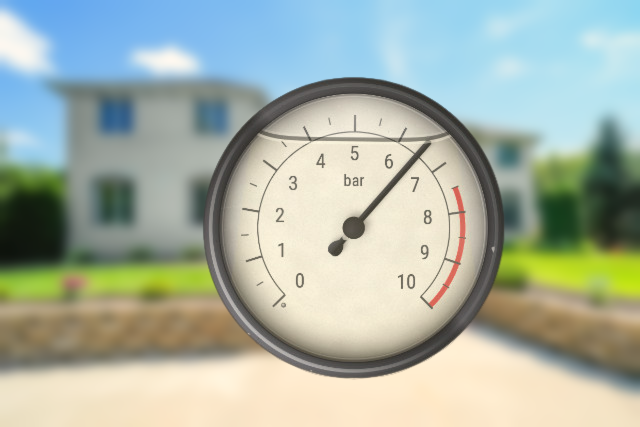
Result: 6.5 bar
